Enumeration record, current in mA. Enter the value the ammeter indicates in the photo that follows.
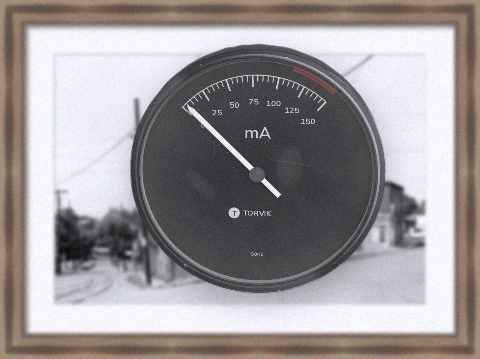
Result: 5 mA
